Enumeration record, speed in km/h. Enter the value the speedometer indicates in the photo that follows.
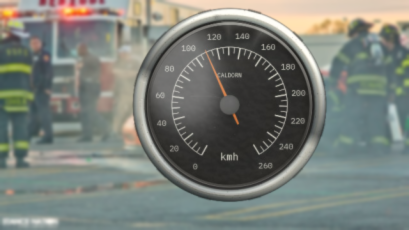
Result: 110 km/h
